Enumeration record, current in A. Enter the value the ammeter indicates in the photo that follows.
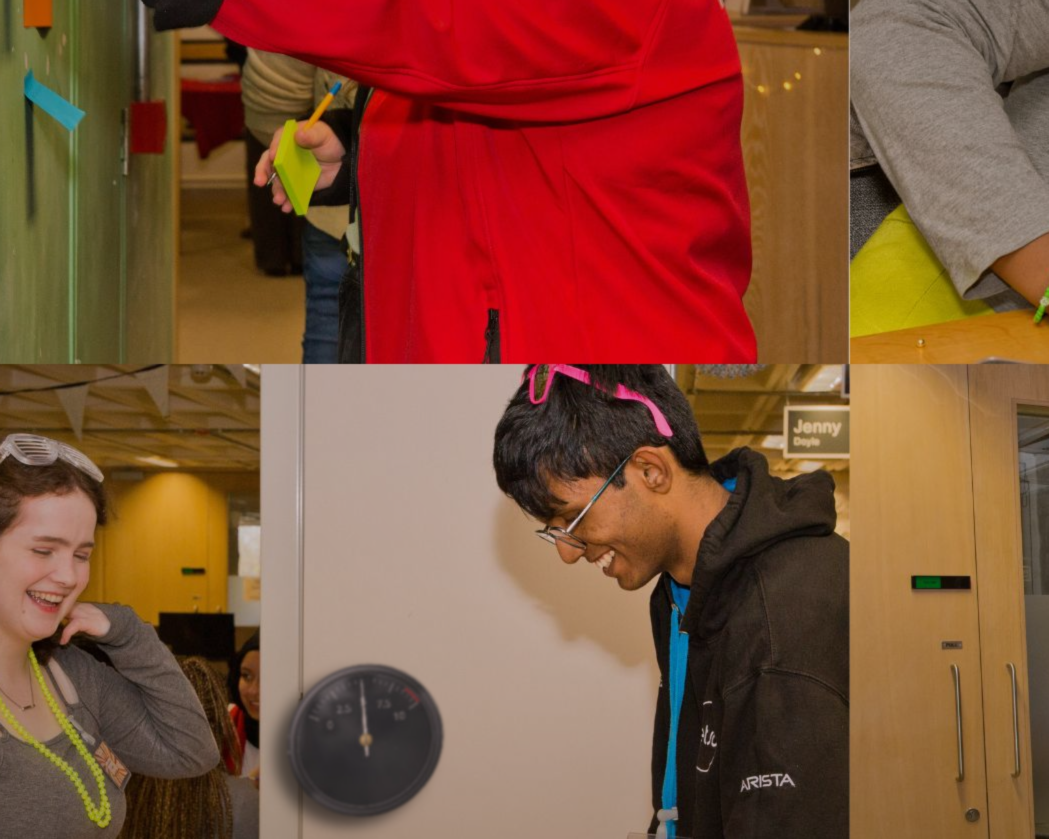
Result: 5 A
